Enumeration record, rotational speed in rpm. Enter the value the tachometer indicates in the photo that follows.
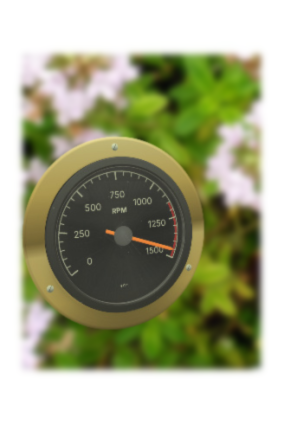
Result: 1450 rpm
